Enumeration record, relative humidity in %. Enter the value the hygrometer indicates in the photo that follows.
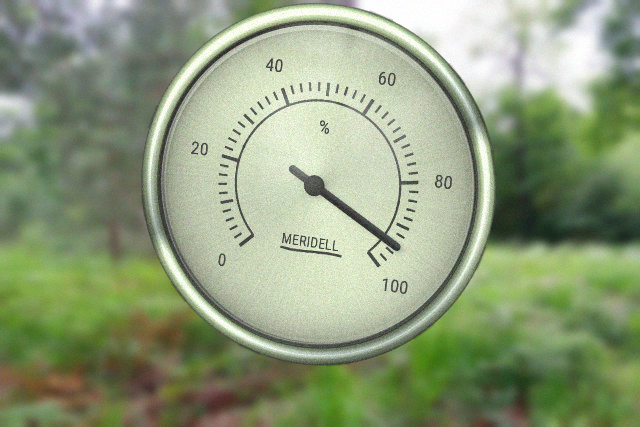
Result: 94 %
